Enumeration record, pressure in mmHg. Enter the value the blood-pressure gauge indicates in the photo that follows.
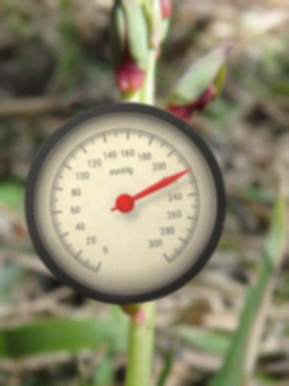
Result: 220 mmHg
